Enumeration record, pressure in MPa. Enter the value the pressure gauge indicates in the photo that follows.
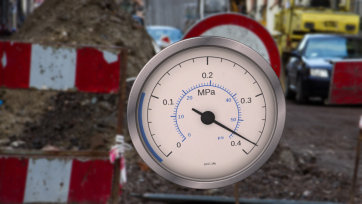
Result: 0.38 MPa
